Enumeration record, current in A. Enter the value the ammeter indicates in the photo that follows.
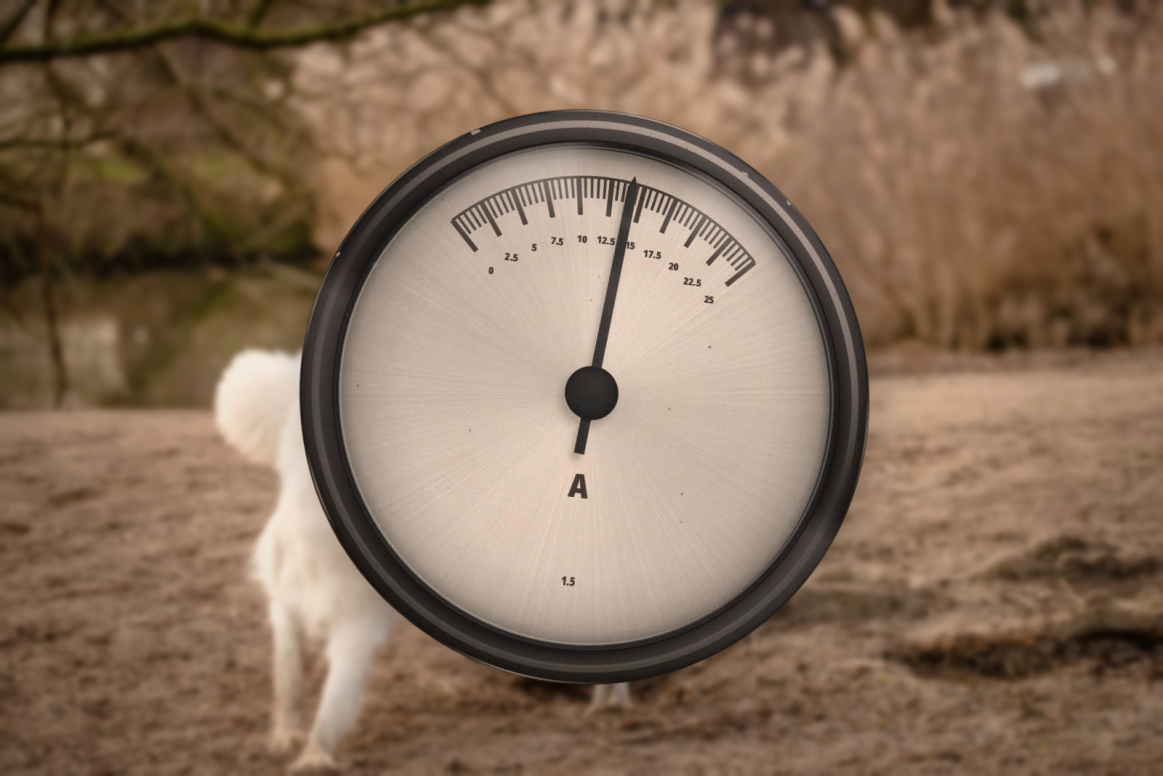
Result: 14 A
